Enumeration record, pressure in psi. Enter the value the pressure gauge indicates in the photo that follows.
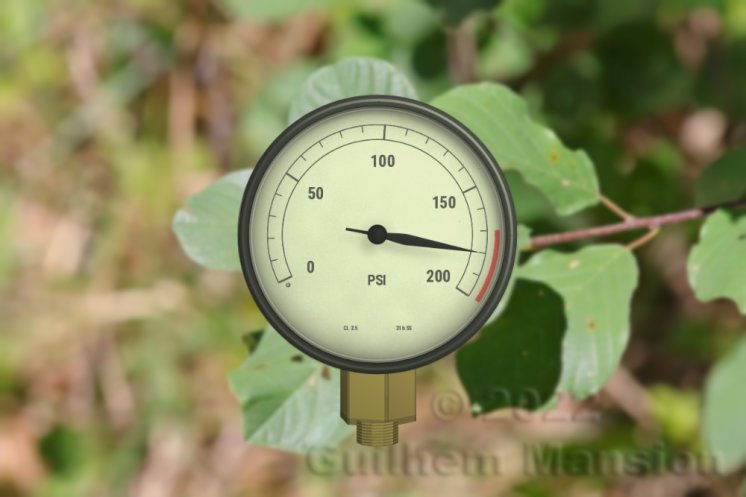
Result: 180 psi
